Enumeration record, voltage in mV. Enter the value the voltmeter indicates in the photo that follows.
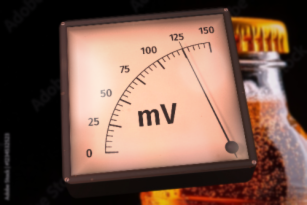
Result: 125 mV
